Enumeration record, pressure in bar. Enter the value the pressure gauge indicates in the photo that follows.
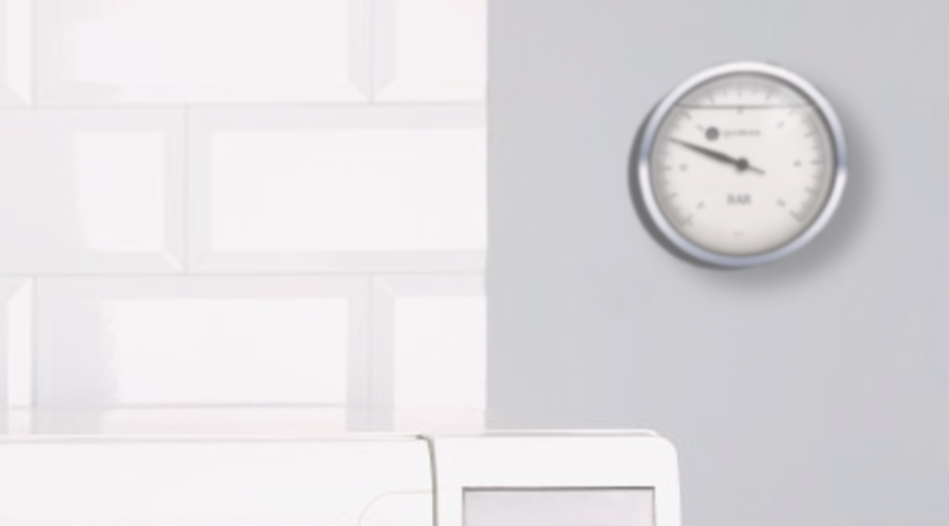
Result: 0.5 bar
